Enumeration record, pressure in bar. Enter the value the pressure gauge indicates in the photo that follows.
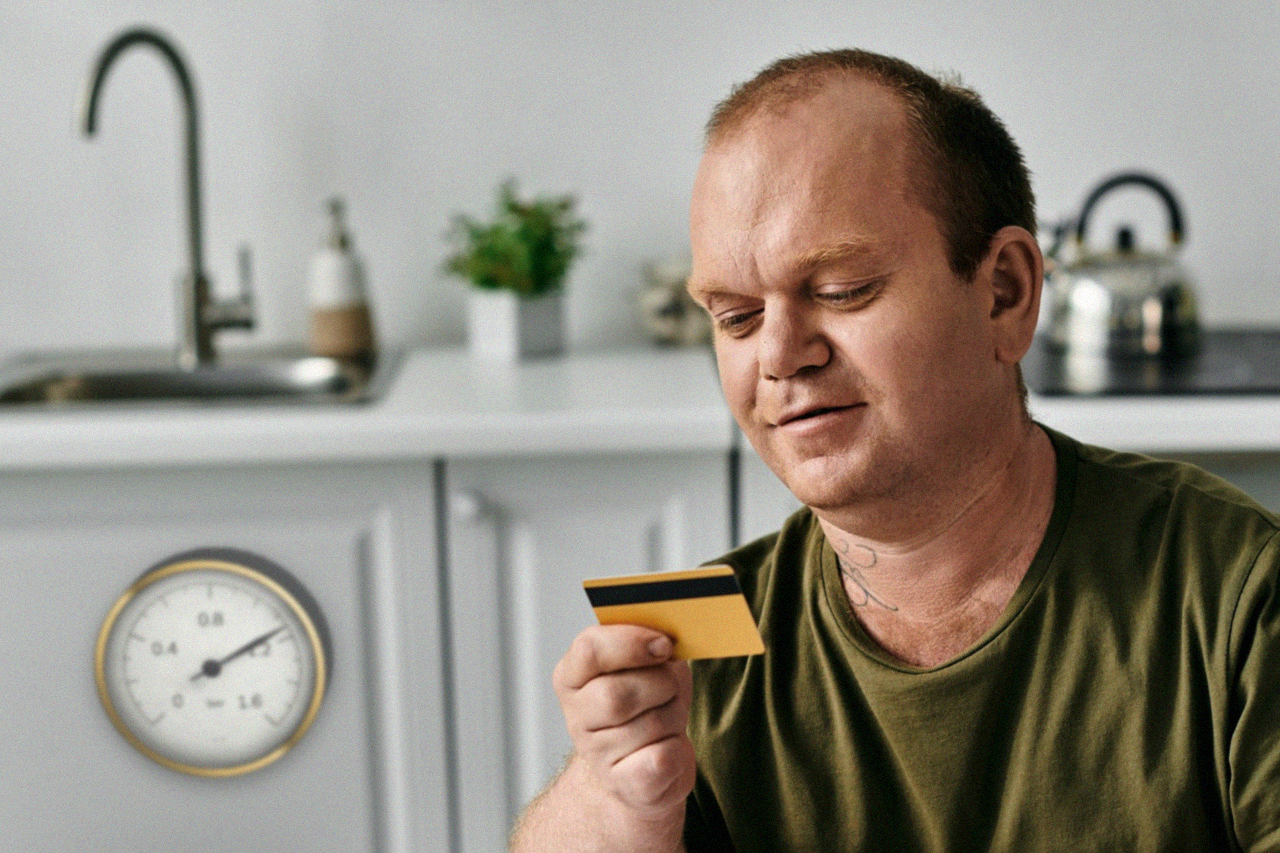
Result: 1.15 bar
